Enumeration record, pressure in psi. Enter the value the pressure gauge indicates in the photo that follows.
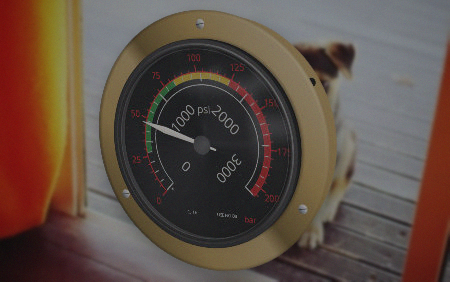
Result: 700 psi
